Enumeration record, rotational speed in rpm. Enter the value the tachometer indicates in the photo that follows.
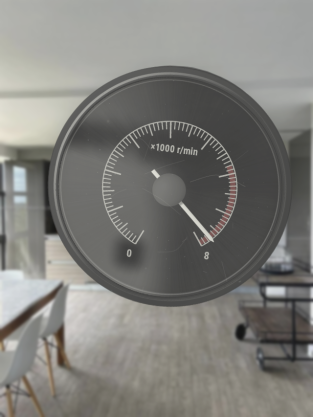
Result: 7700 rpm
